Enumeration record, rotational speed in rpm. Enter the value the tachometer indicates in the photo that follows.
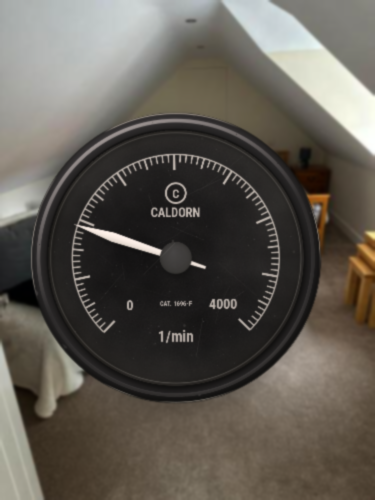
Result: 950 rpm
